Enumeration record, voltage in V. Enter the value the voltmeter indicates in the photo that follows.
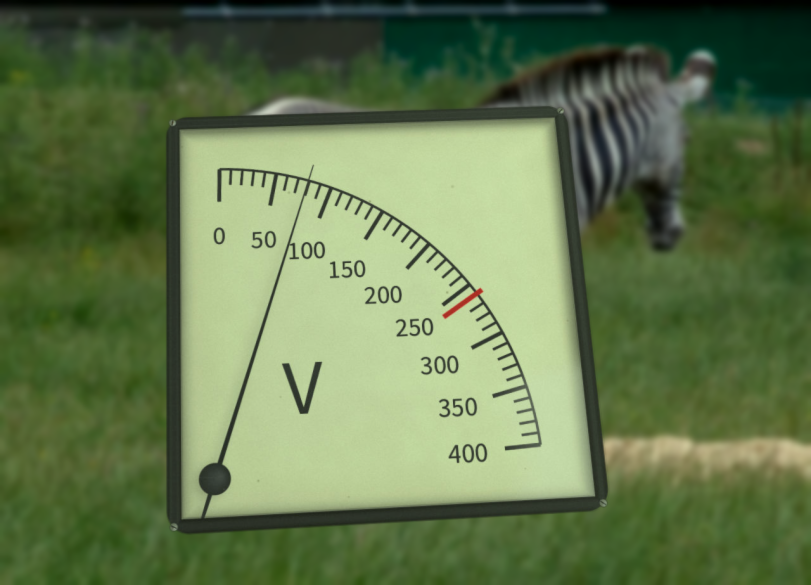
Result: 80 V
